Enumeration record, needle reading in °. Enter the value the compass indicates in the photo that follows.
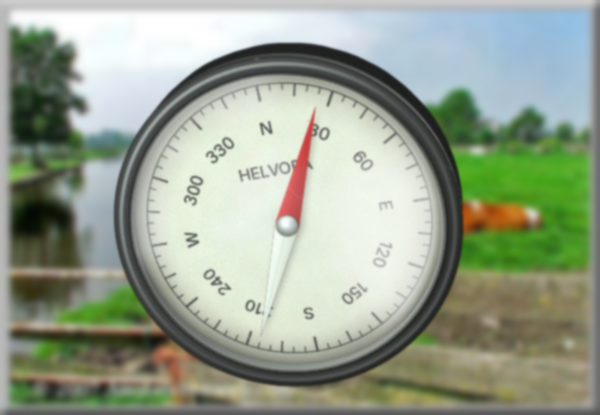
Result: 25 °
